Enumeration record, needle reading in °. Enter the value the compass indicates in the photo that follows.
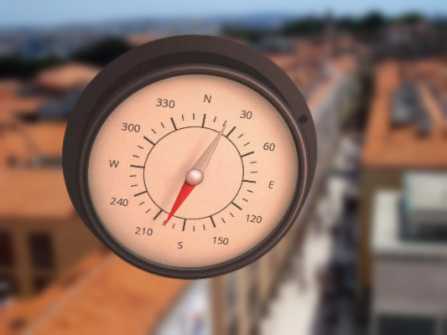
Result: 200 °
